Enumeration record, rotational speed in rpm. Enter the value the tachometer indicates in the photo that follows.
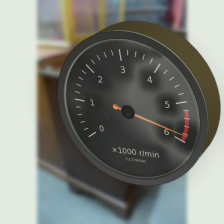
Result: 5800 rpm
